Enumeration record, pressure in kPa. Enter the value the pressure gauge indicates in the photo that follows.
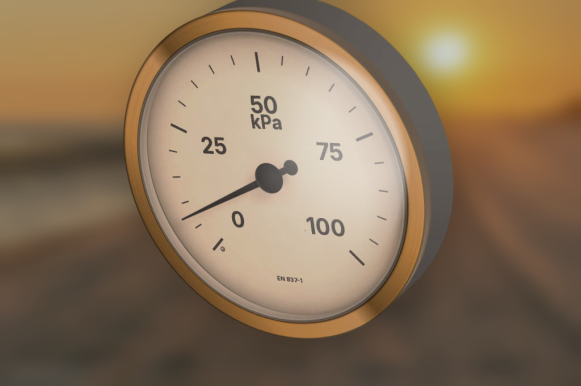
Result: 7.5 kPa
